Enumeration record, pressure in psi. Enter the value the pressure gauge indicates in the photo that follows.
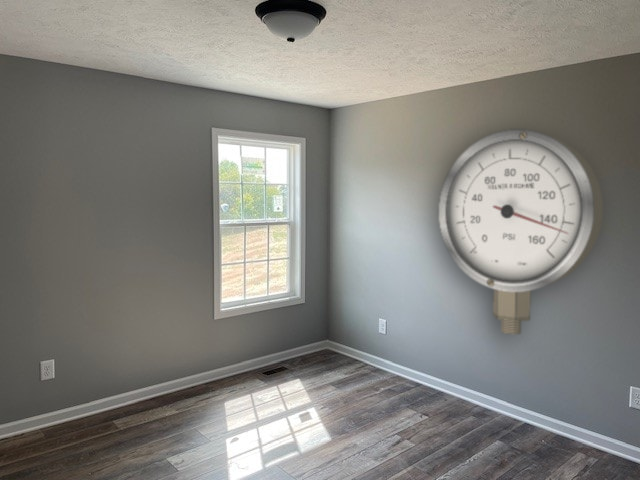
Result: 145 psi
